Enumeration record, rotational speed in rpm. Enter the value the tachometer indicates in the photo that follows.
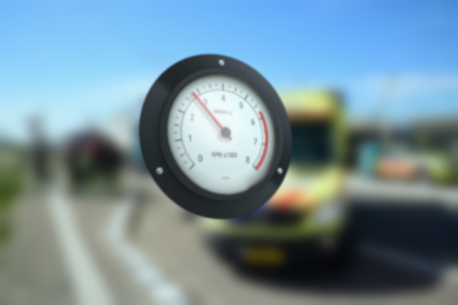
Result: 2750 rpm
